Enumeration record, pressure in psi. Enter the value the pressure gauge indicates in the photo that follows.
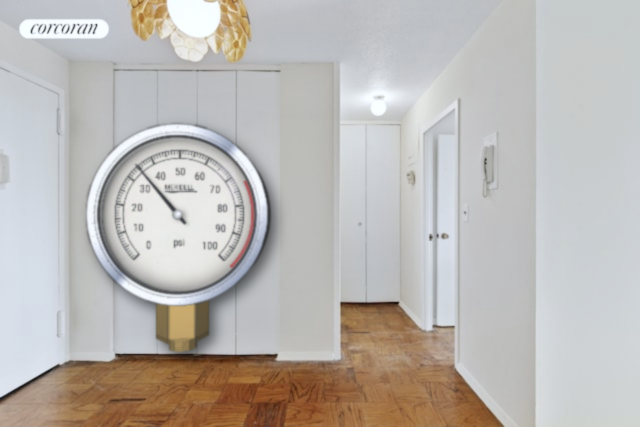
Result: 35 psi
